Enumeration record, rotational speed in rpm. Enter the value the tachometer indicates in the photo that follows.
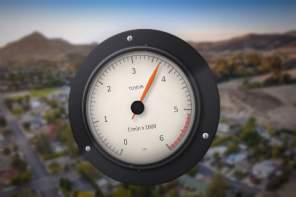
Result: 3700 rpm
